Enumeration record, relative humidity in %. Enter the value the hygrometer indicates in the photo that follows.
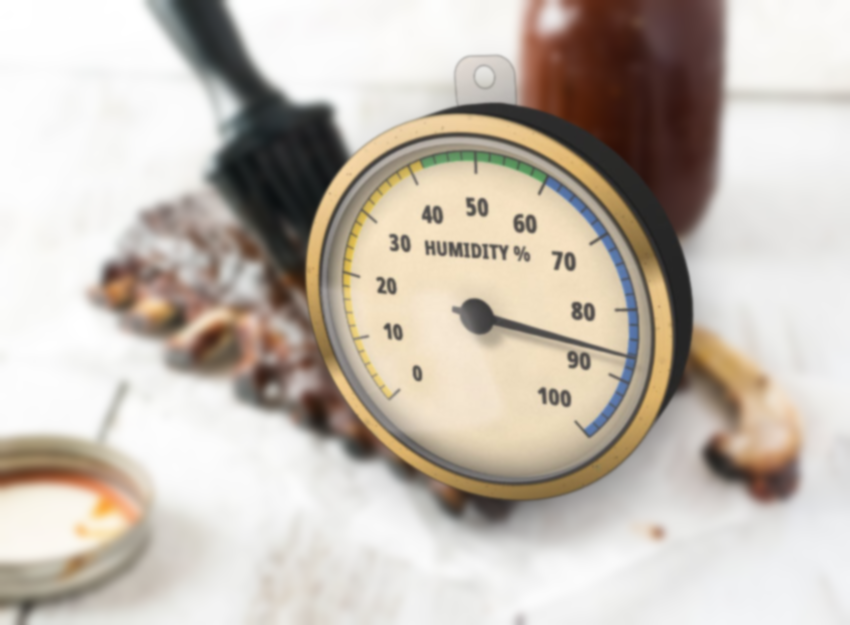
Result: 86 %
